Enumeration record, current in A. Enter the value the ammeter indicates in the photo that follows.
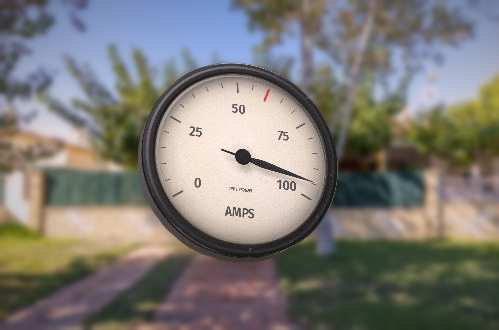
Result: 95 A
